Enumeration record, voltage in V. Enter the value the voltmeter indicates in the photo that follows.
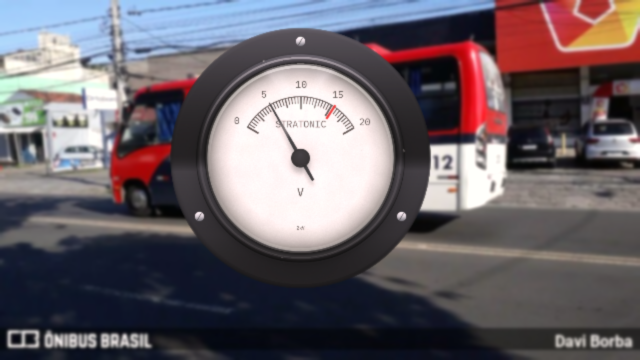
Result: 5 V
